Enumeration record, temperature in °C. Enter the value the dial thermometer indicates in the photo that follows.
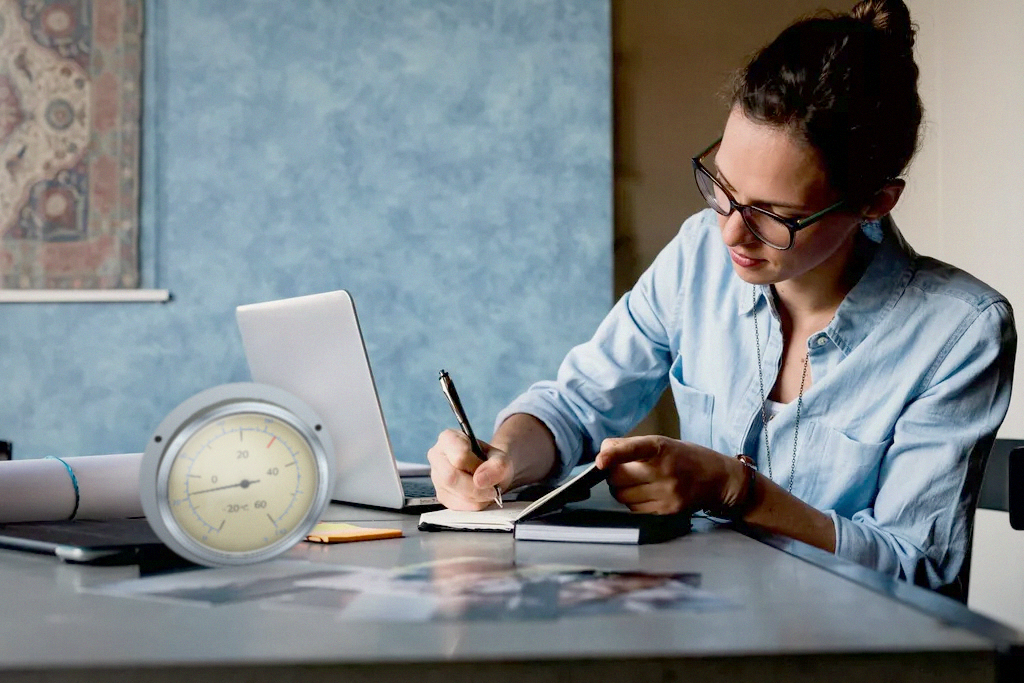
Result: -5 °C
